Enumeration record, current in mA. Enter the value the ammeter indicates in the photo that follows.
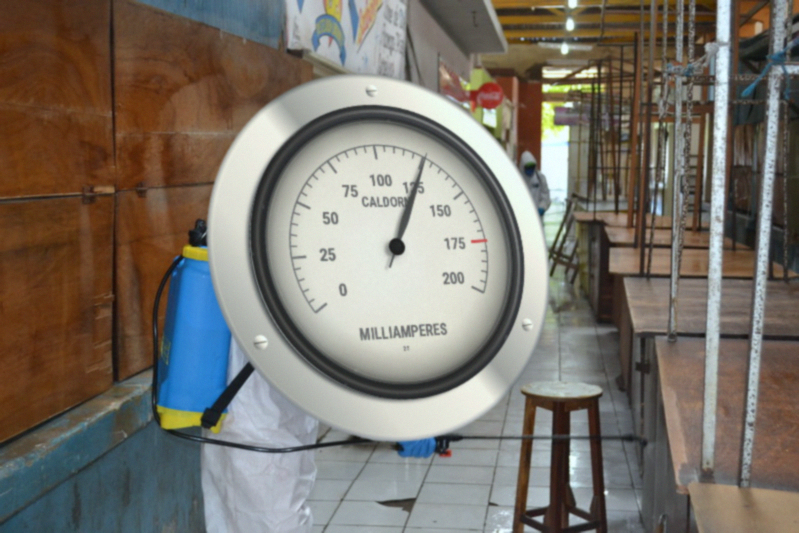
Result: 125 mA
